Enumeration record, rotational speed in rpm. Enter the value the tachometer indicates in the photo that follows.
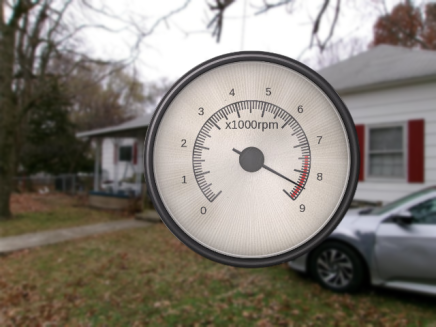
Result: 8500 rpm
